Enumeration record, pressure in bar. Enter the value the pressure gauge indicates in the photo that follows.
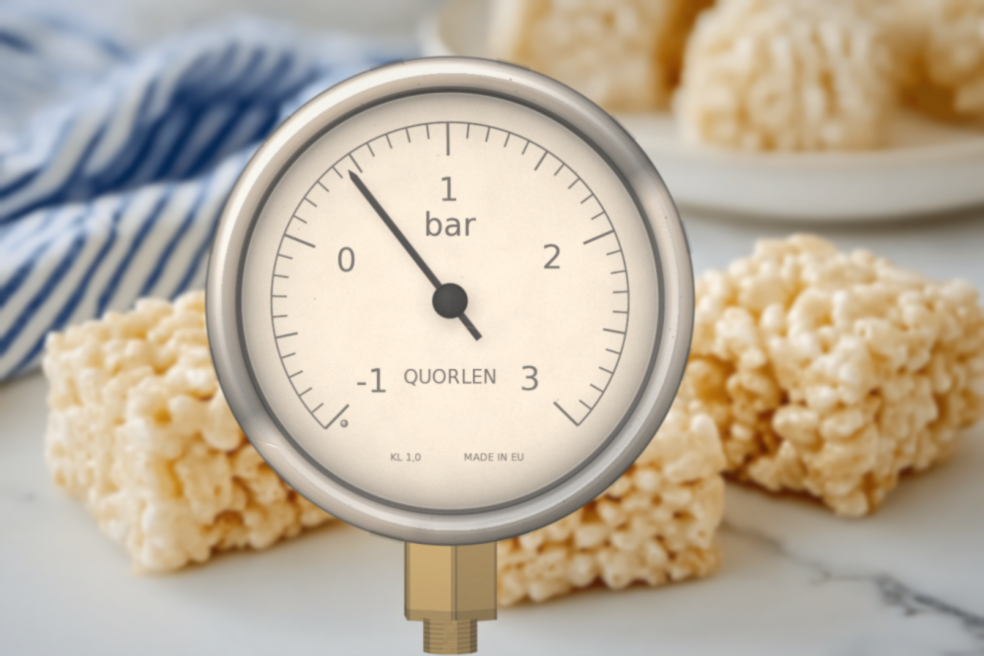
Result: 0.45 bar
